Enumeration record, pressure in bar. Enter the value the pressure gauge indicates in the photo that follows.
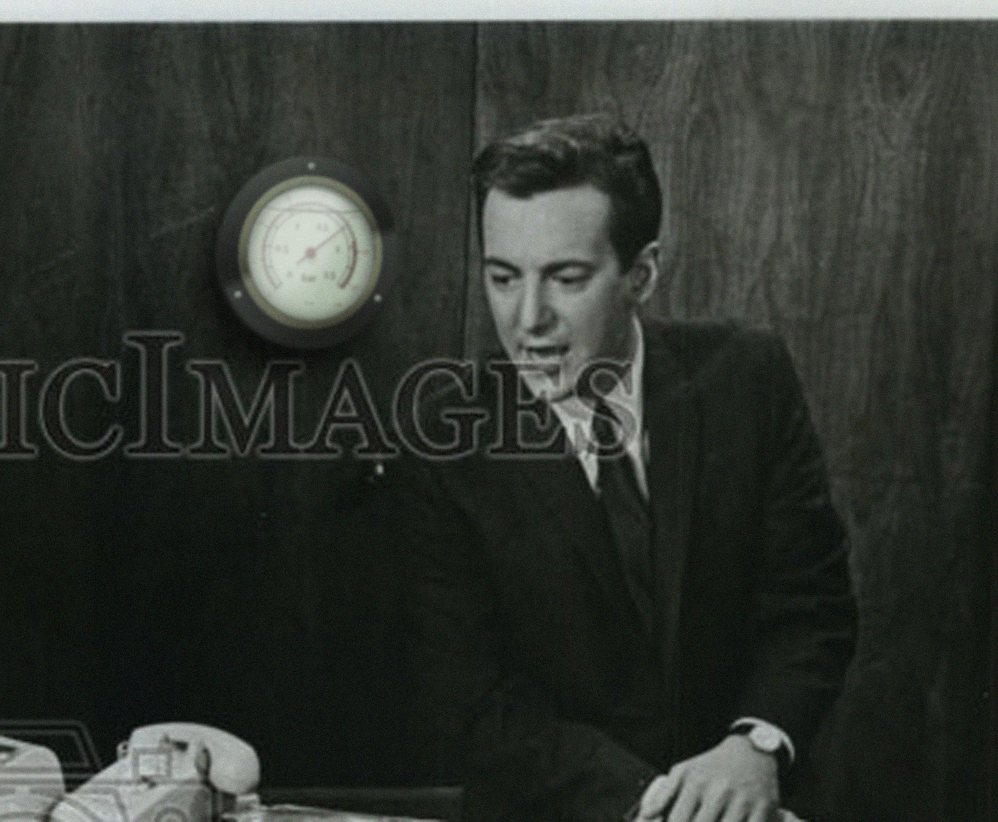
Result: 1.75 bar
